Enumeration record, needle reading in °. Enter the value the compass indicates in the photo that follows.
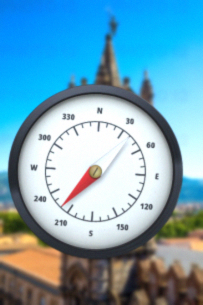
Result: 220 °
